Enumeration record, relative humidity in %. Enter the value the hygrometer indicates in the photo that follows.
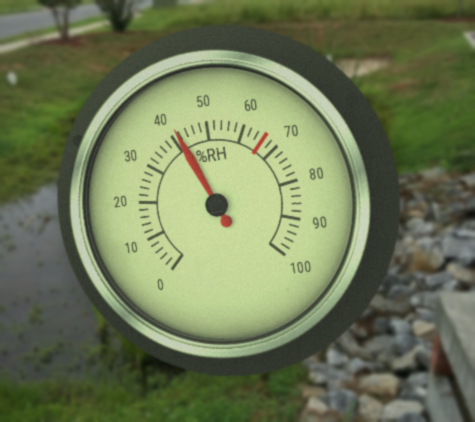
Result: 42 %
